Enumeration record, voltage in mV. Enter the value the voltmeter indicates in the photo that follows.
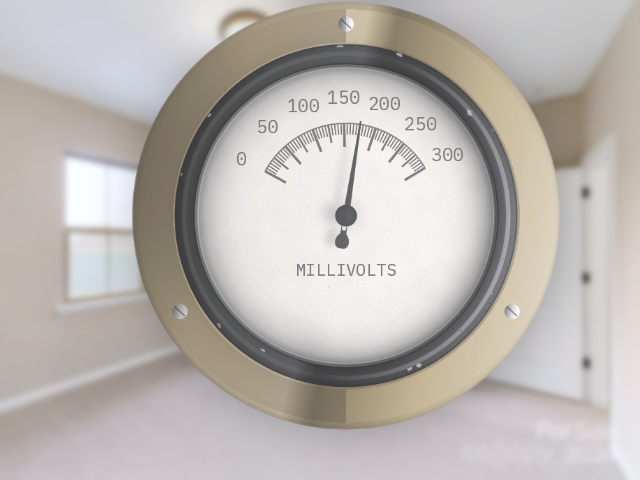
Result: 175 mV
